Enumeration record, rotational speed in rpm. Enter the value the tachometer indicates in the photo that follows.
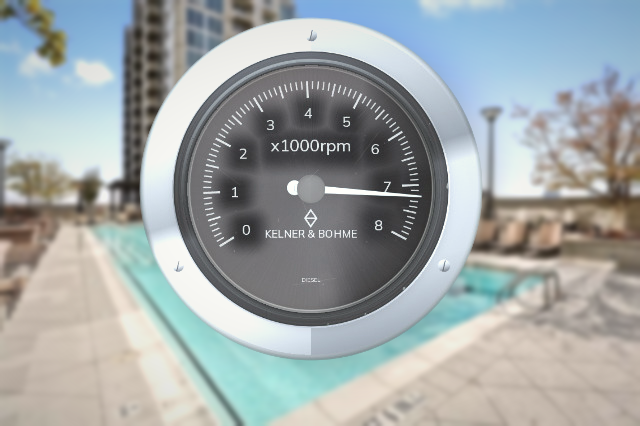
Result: 7200 rpm
